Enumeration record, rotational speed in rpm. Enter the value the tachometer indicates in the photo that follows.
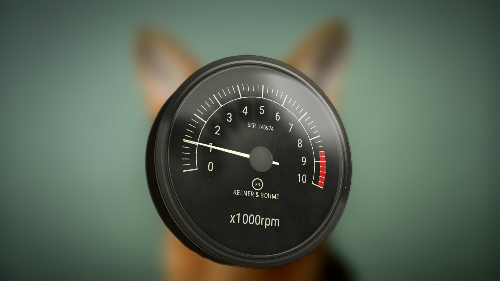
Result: 1000 rpm
